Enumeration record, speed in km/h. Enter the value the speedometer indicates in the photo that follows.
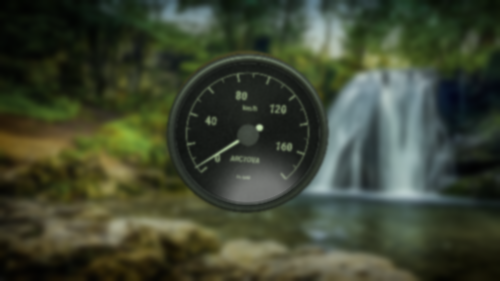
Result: 5 km/h
